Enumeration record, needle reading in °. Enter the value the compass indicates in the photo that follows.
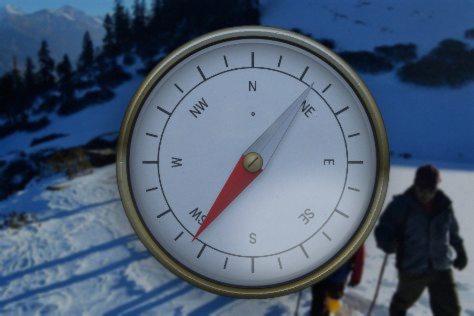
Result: 217.5 °
